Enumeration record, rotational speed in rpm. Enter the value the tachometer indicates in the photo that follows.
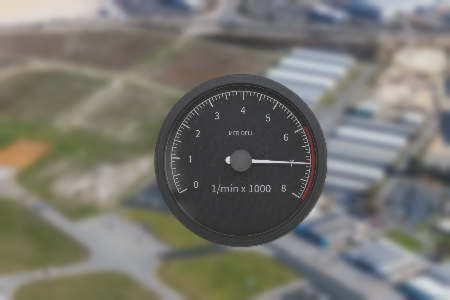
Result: 7000 rpm
